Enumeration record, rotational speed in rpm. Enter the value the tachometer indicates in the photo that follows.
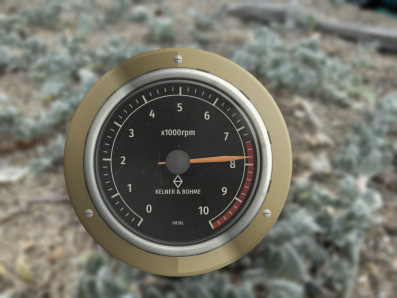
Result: 7800 rpm
